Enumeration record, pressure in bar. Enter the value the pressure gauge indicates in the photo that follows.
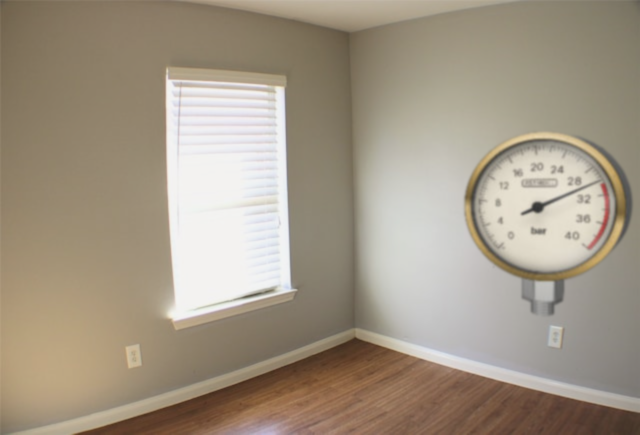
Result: 30 bar
